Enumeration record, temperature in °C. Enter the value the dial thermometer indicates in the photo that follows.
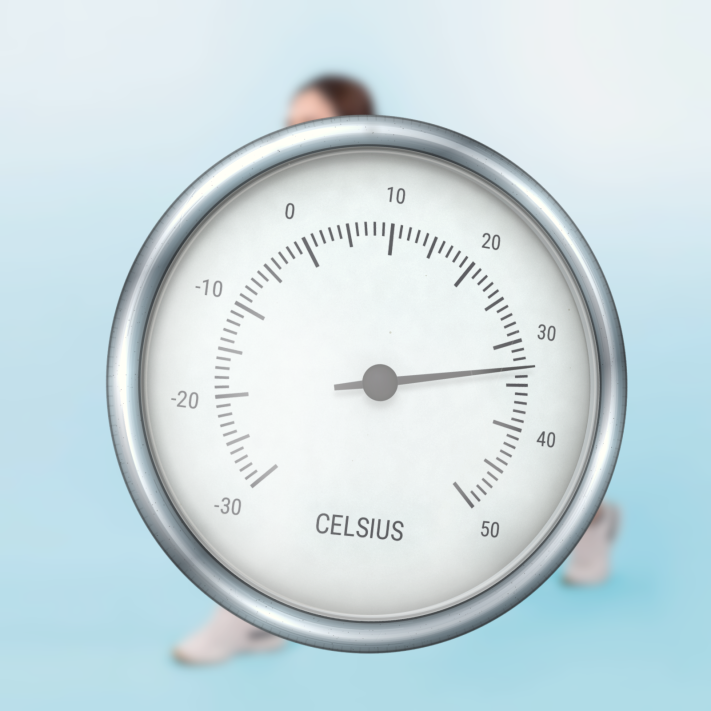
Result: 33 °C
